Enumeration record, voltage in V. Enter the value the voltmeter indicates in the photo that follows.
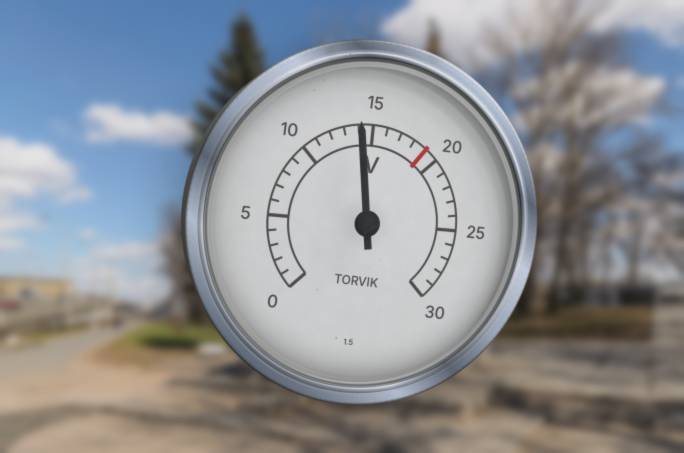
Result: 14 V
